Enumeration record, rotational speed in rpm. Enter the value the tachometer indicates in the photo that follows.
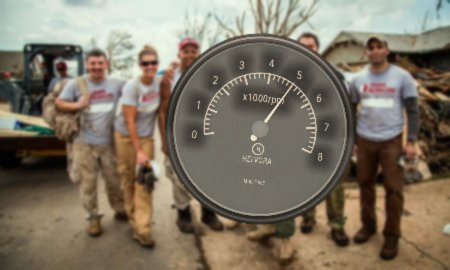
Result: 5000 rpm
